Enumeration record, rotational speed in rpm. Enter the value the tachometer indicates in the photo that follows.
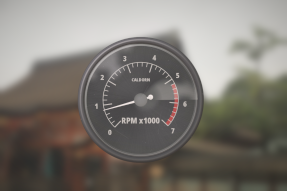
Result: 800 rpm
